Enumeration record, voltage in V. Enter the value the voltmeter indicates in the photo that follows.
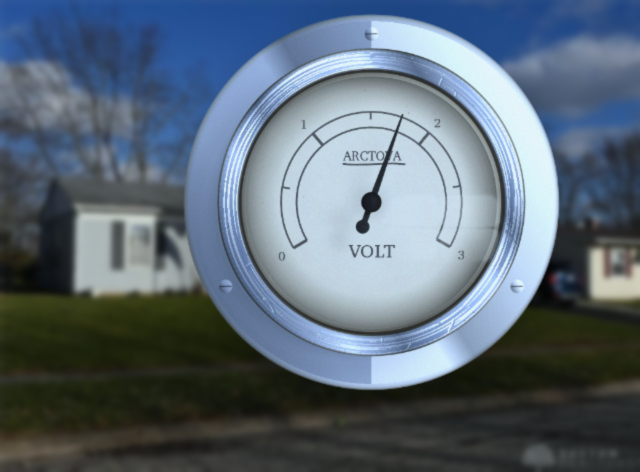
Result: 1.75 V
